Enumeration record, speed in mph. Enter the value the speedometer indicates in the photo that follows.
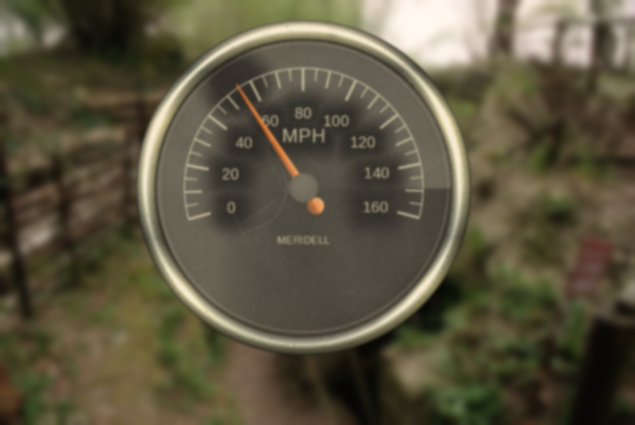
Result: 55 mph
